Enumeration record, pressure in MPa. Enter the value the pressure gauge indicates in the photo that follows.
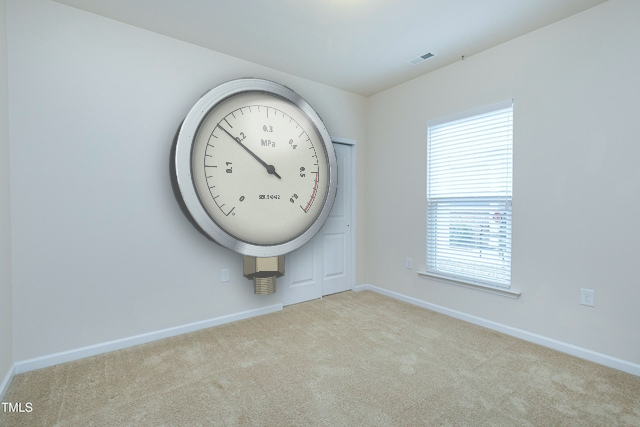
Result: 0.18 MPa
